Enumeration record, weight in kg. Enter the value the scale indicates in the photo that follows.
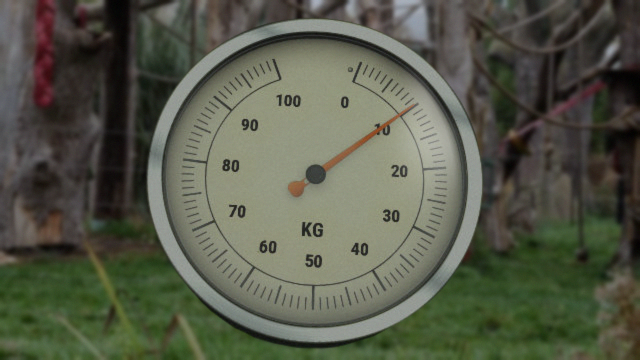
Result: 10 kg
